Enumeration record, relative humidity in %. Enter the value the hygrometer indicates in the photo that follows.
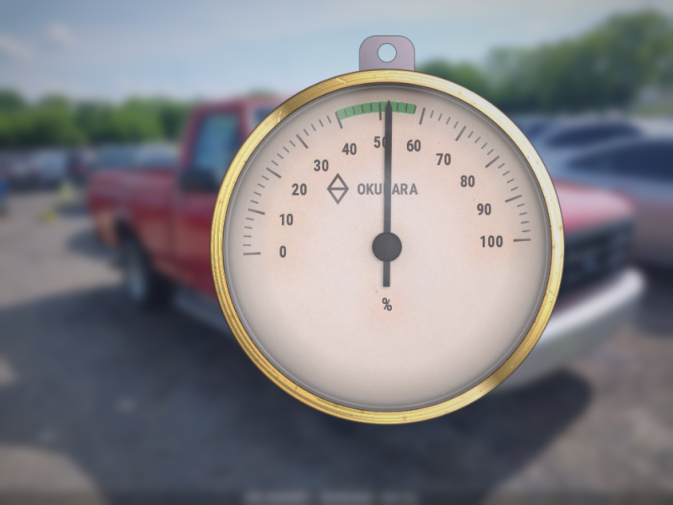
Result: 52 %
